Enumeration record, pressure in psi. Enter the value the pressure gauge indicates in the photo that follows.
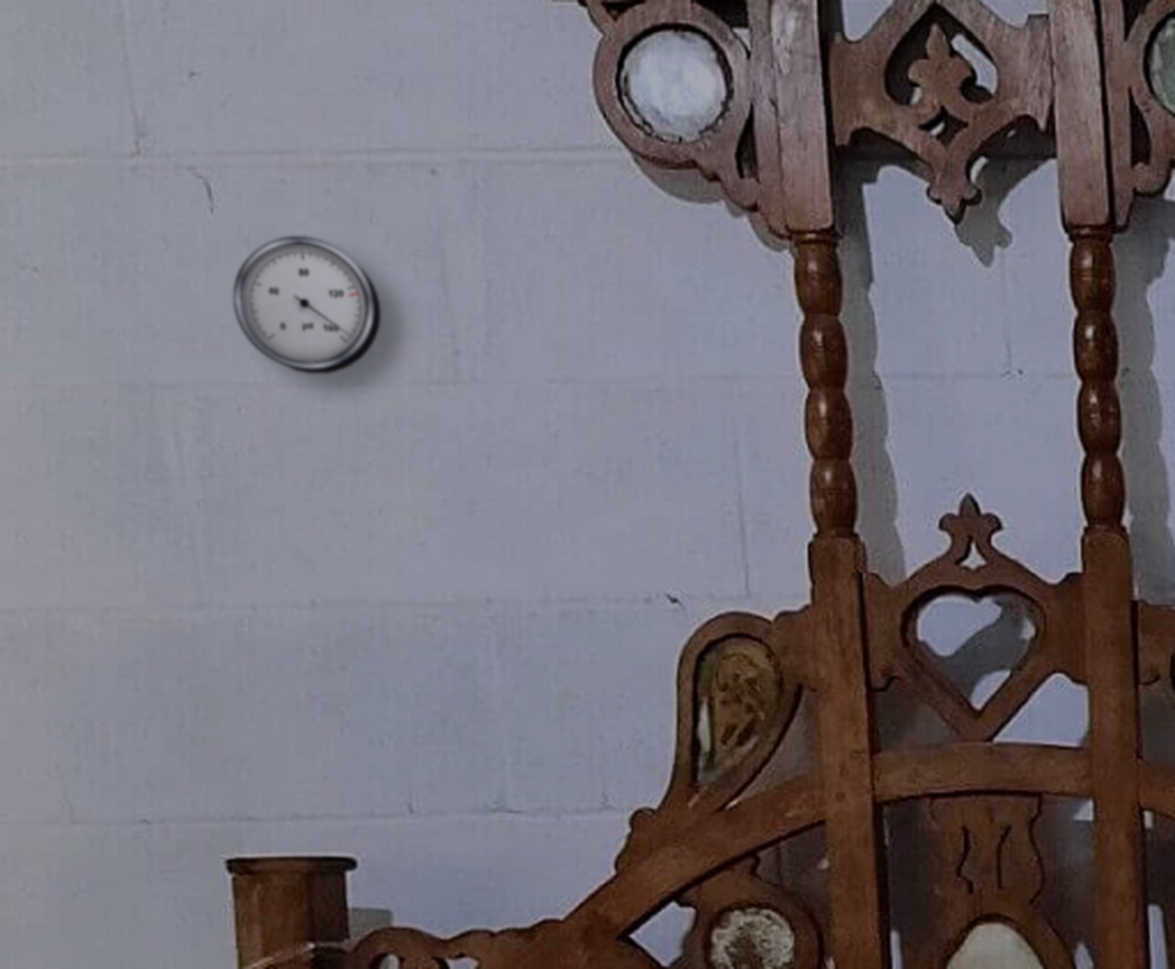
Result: 155 psi
